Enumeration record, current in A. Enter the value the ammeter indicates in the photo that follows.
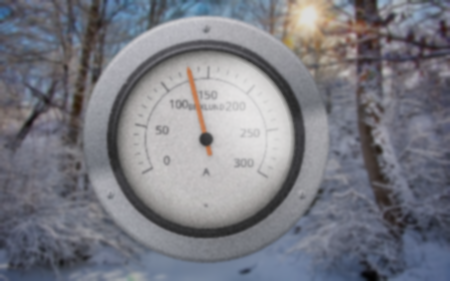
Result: 130 A
